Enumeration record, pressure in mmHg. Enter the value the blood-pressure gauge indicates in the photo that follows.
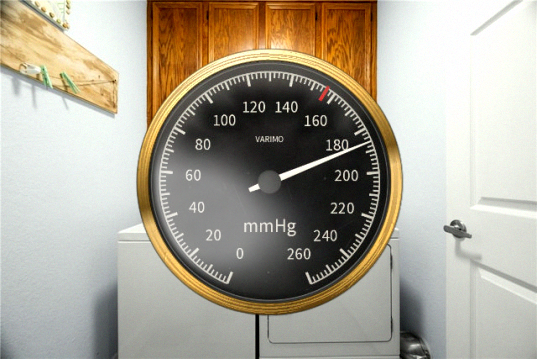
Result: 186 mmHg
